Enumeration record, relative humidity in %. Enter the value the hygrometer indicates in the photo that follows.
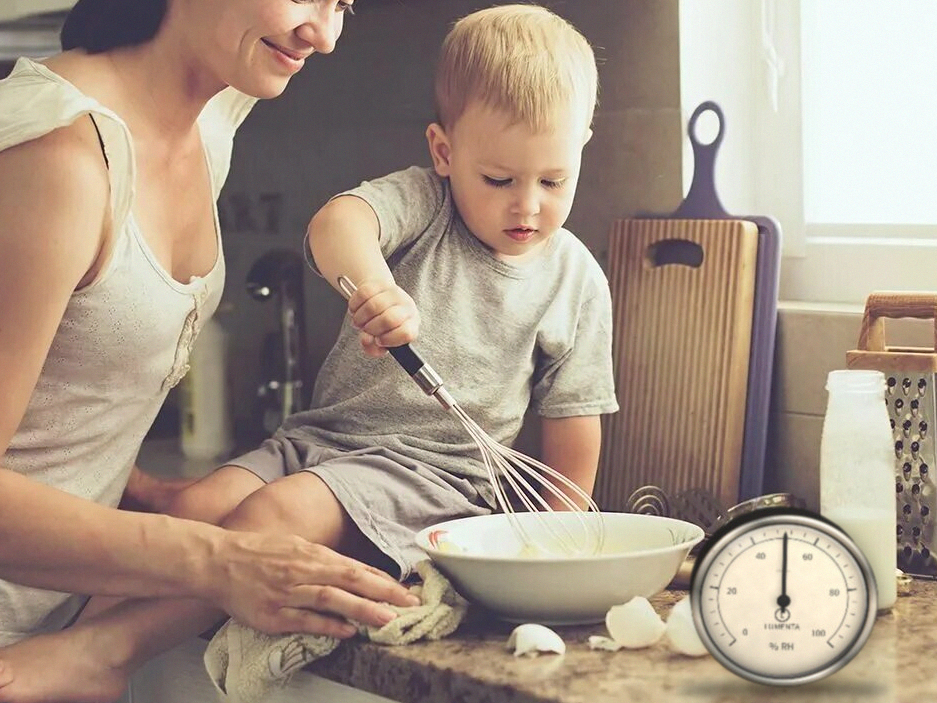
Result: 50 %
